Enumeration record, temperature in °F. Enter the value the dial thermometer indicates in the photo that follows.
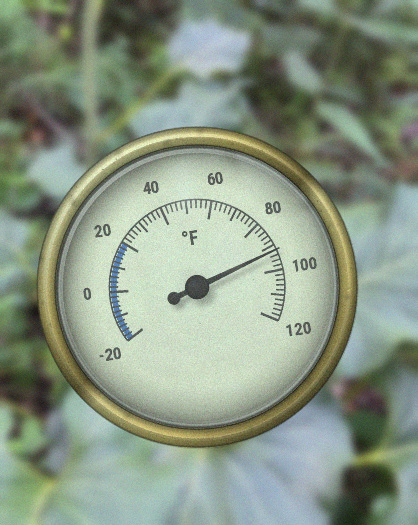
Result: 92 °F
